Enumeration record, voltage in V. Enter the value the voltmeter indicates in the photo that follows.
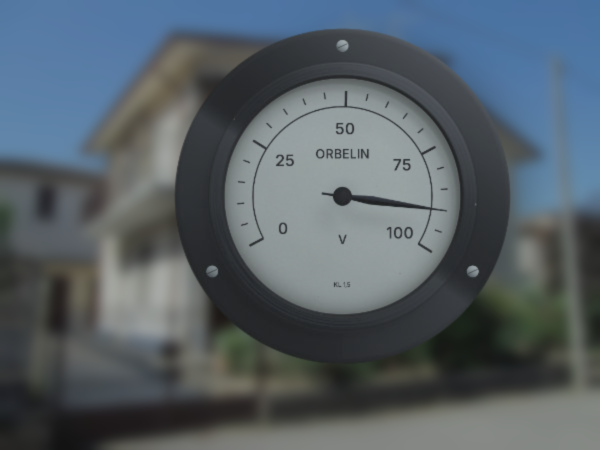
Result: 90 V
